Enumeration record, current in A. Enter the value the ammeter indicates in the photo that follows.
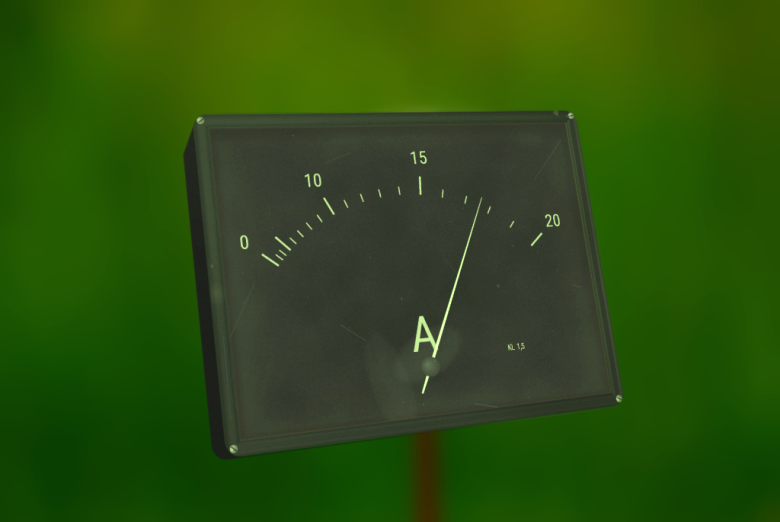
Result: 17.5 A
